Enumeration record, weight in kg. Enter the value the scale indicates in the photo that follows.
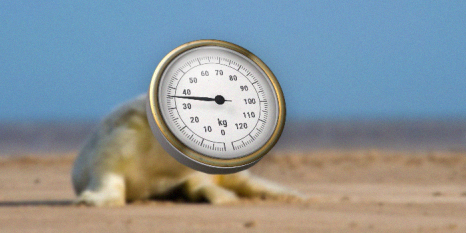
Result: 35 kg
